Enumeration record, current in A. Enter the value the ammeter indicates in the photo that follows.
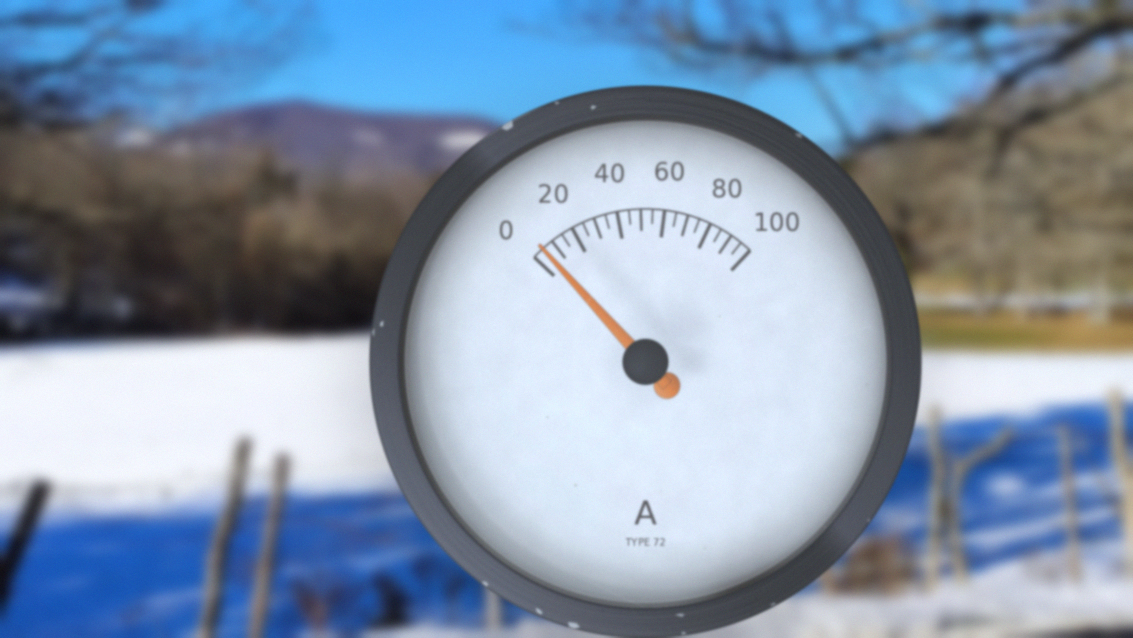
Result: 5 A
